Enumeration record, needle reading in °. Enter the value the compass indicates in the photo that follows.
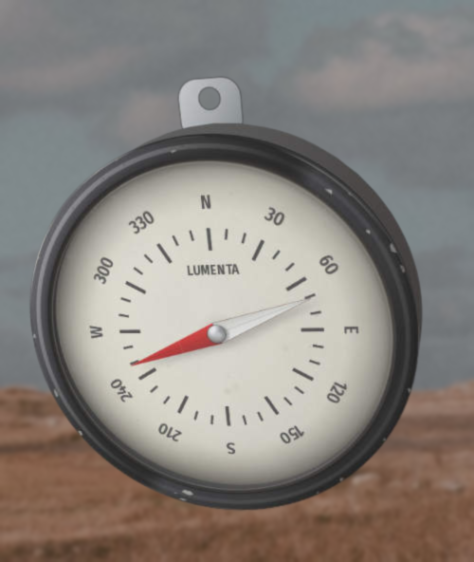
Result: 250 °
